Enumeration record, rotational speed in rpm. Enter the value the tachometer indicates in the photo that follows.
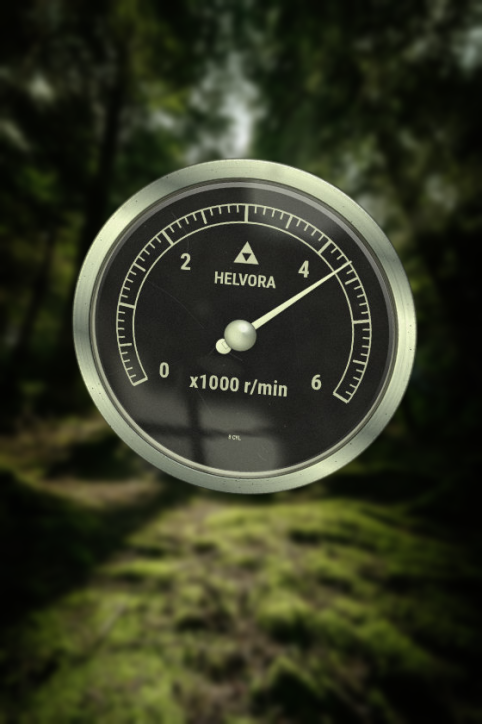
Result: 4300 rpm
